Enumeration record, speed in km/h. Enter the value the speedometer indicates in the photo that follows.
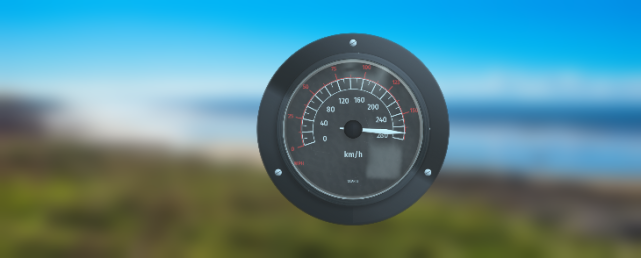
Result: 270 km/h
